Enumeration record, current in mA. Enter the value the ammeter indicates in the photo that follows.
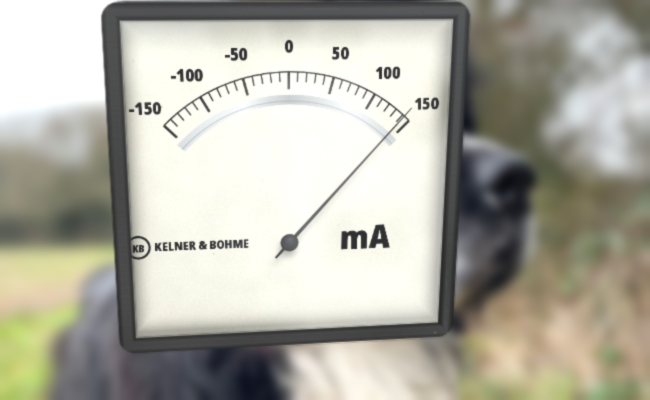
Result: 140 mA
